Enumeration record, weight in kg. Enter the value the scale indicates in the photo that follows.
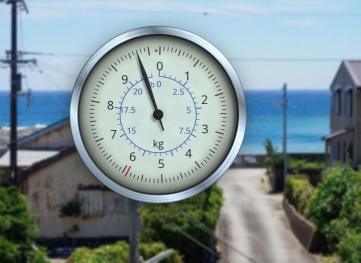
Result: 9.7 kg
